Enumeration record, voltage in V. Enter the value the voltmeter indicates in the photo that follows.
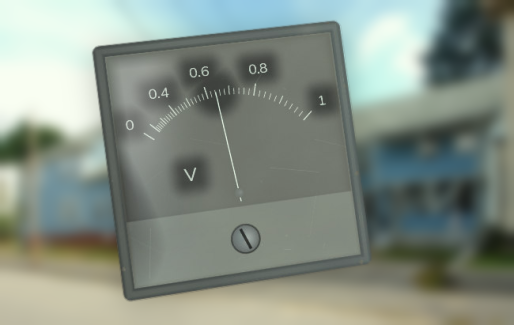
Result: 0.64 V
